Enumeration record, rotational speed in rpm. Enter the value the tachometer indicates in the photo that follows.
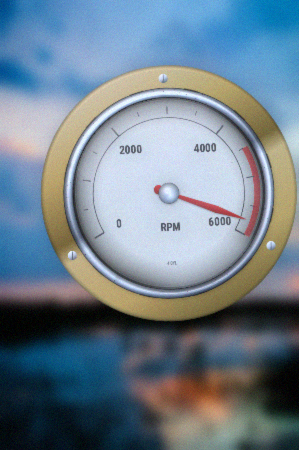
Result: 5750 rpm
